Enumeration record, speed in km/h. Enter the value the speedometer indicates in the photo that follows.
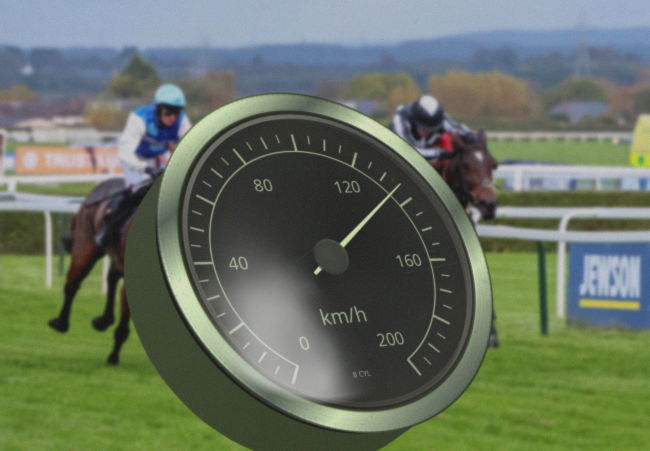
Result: 135 km/h
